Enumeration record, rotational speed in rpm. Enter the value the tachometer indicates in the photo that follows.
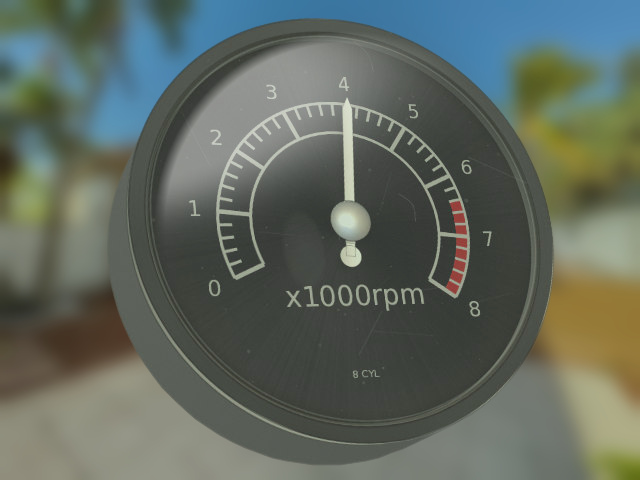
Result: 4000 rpm
